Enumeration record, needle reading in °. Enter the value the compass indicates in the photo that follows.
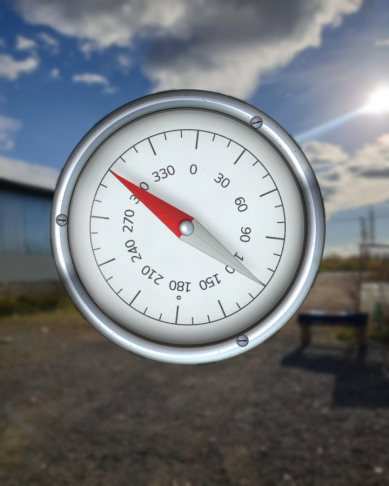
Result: 300 °
